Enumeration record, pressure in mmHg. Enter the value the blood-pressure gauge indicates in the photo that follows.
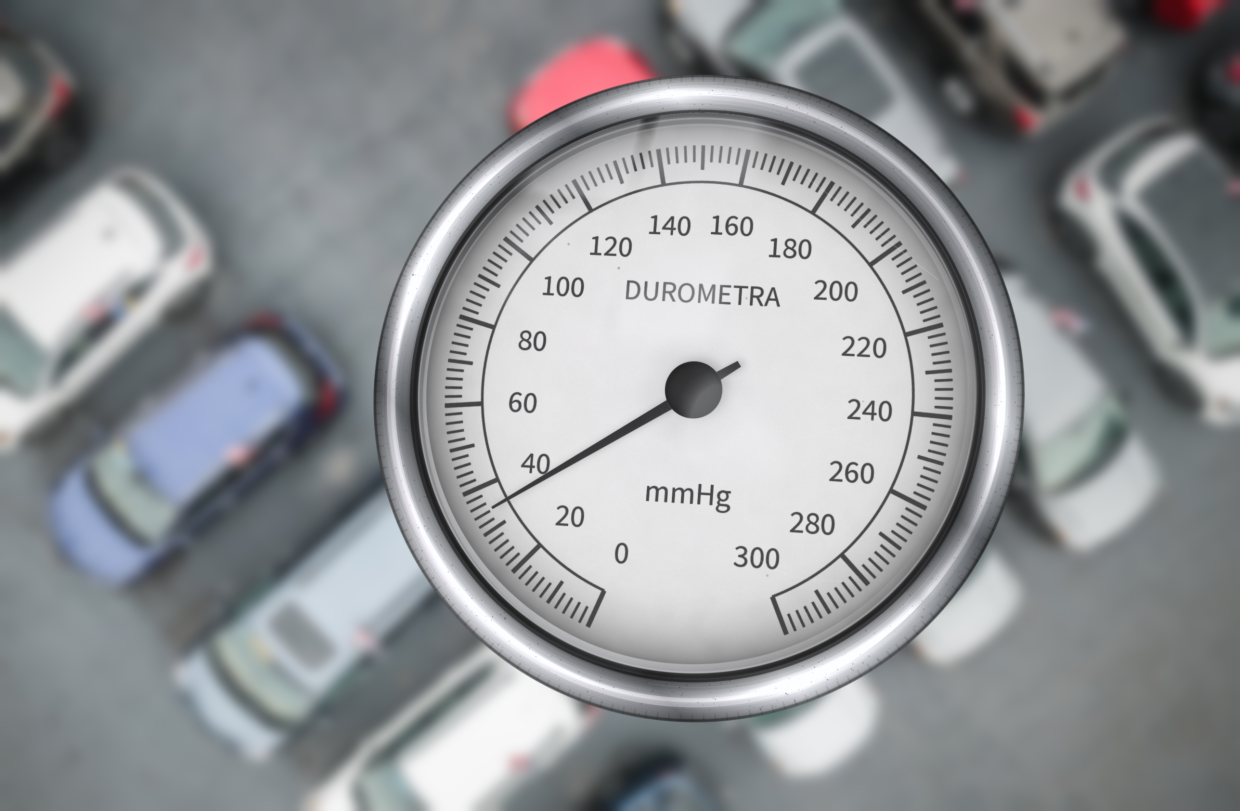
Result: 34 mmHg
